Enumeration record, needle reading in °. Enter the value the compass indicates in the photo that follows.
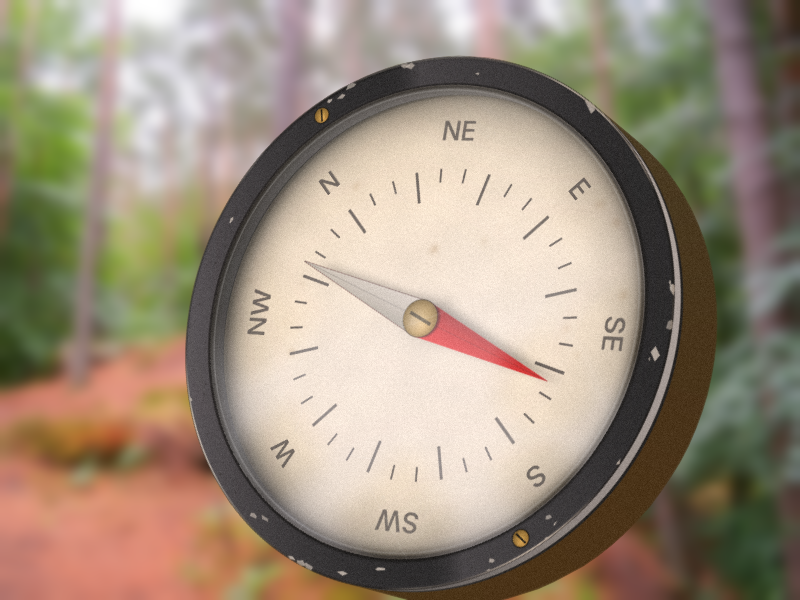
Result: 155 °
